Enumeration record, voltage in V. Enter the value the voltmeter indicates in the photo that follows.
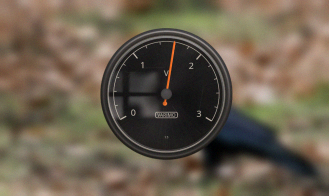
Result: 1.6 V
